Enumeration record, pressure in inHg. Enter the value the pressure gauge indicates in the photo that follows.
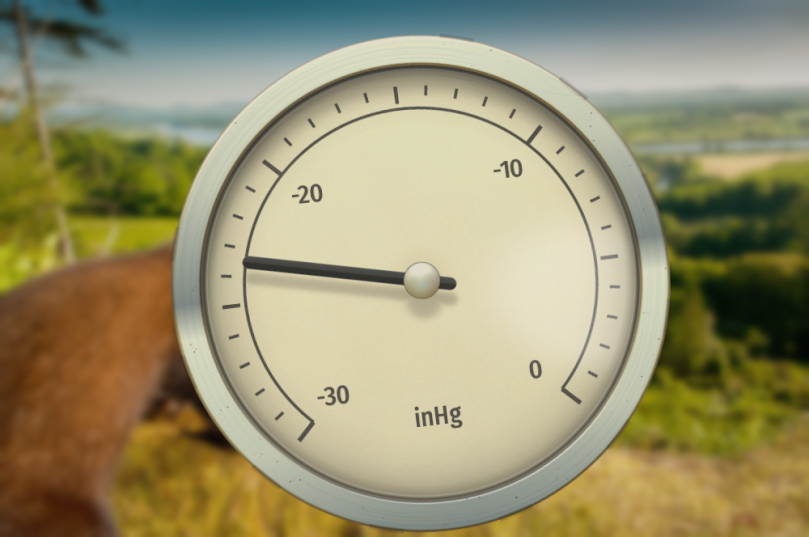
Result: -23.5 inHg
